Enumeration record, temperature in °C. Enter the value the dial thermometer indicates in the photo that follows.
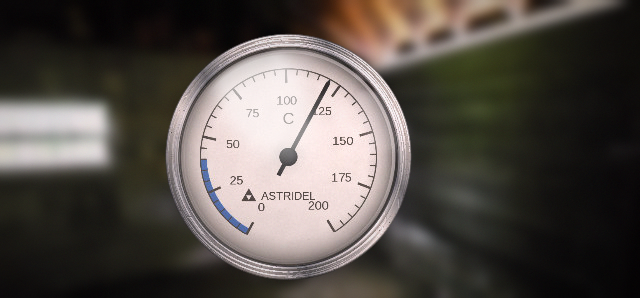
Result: 120 °C
